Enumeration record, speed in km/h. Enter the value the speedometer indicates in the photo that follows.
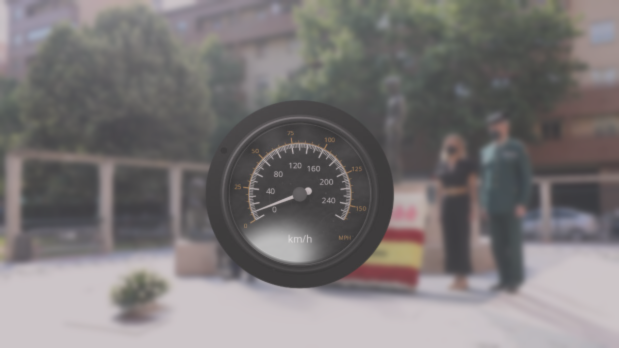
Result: 10 km/h
